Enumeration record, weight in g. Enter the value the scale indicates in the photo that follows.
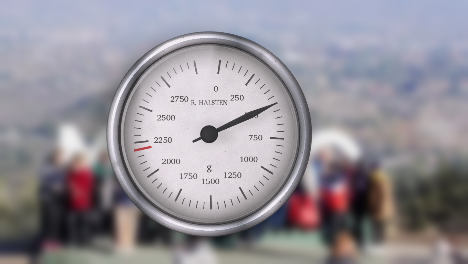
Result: 500 g
